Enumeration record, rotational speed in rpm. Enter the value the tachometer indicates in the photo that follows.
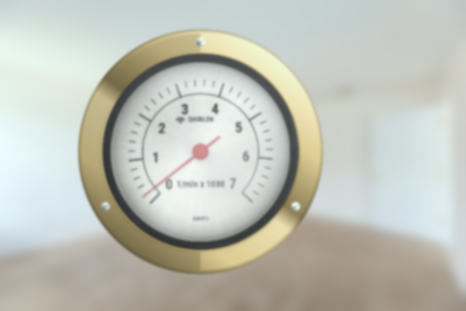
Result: 200 rpm
